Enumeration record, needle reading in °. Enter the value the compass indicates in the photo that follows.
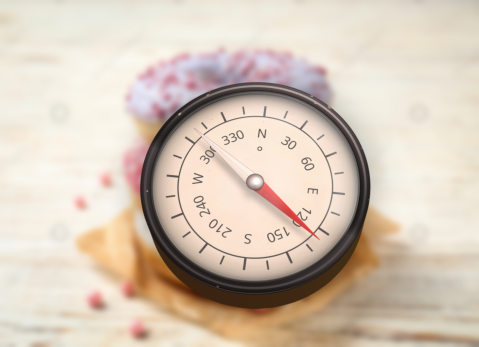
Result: 127.5 °
